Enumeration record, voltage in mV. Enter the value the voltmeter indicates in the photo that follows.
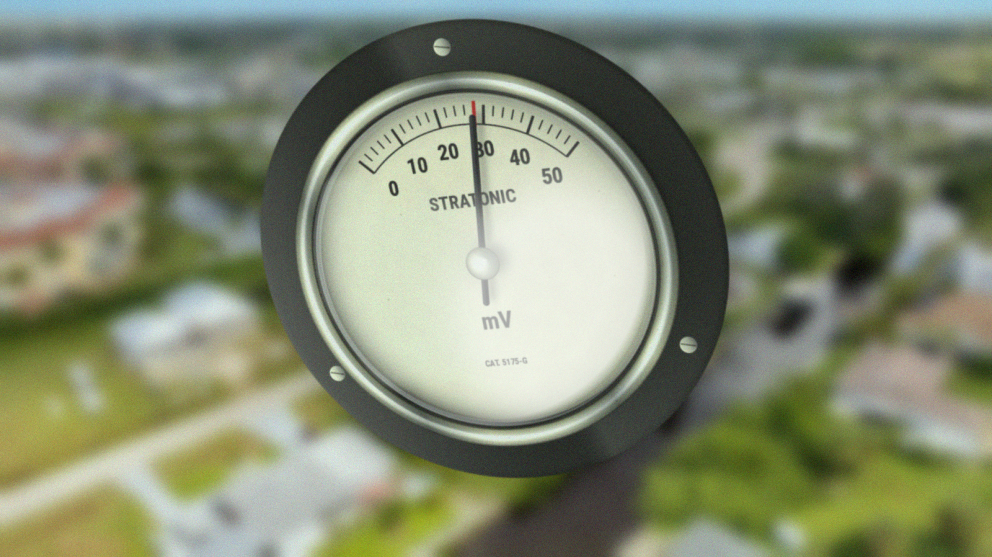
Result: 28 mV
